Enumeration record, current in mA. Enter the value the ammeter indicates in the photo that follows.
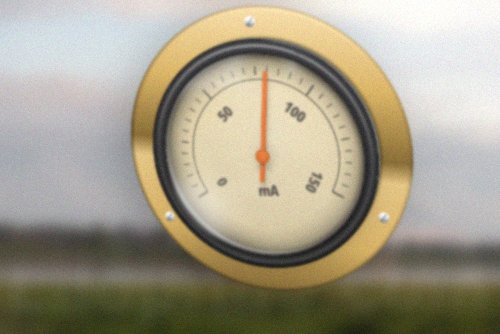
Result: 80 mA
